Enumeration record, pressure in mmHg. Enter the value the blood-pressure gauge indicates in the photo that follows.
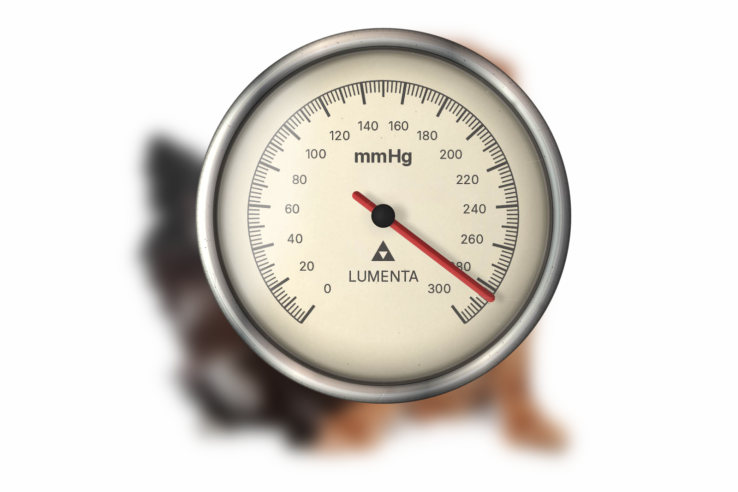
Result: 284 mmHg
